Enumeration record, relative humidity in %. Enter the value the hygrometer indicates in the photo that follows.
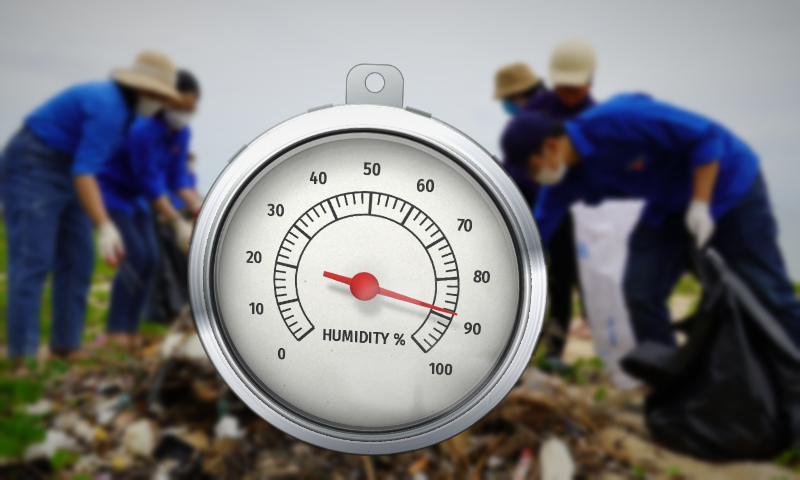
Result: 88 %
